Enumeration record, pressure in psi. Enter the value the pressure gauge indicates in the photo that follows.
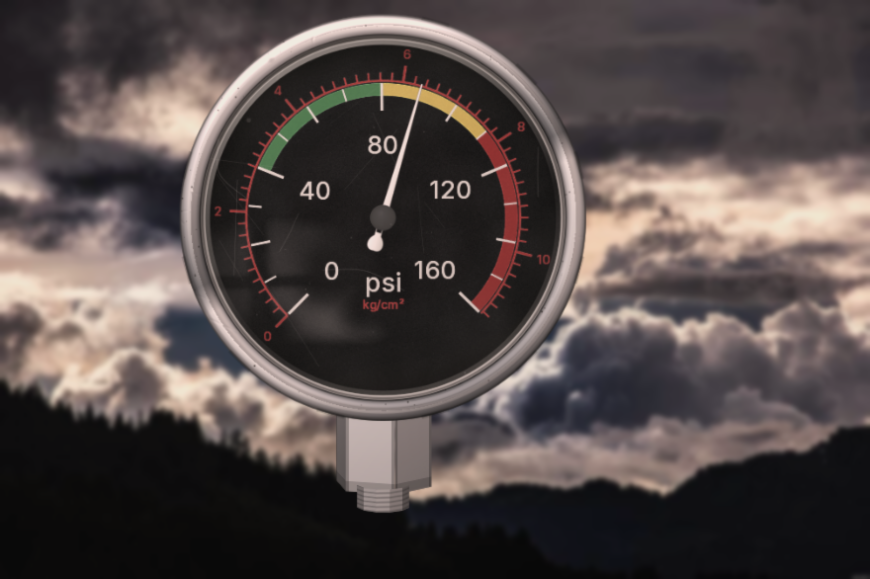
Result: 90 psi
